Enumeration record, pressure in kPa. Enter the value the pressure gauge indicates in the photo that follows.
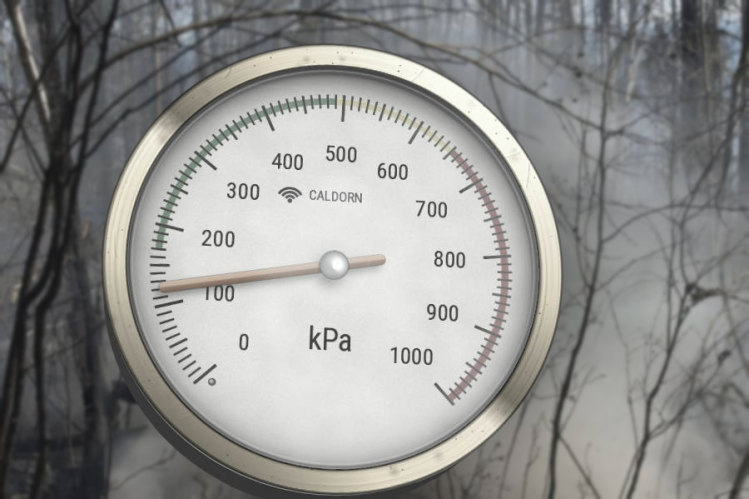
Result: 120 kPa
